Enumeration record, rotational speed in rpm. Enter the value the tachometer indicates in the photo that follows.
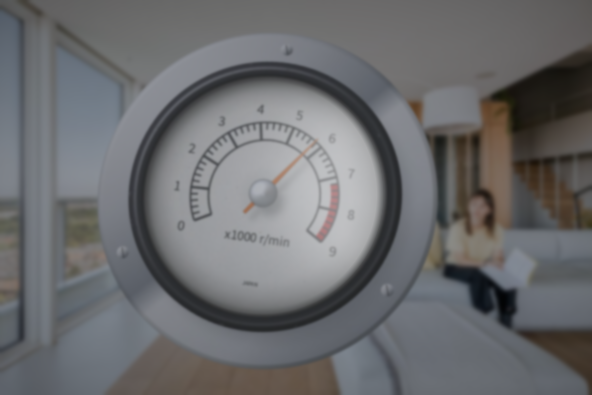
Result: 5800 rpm
